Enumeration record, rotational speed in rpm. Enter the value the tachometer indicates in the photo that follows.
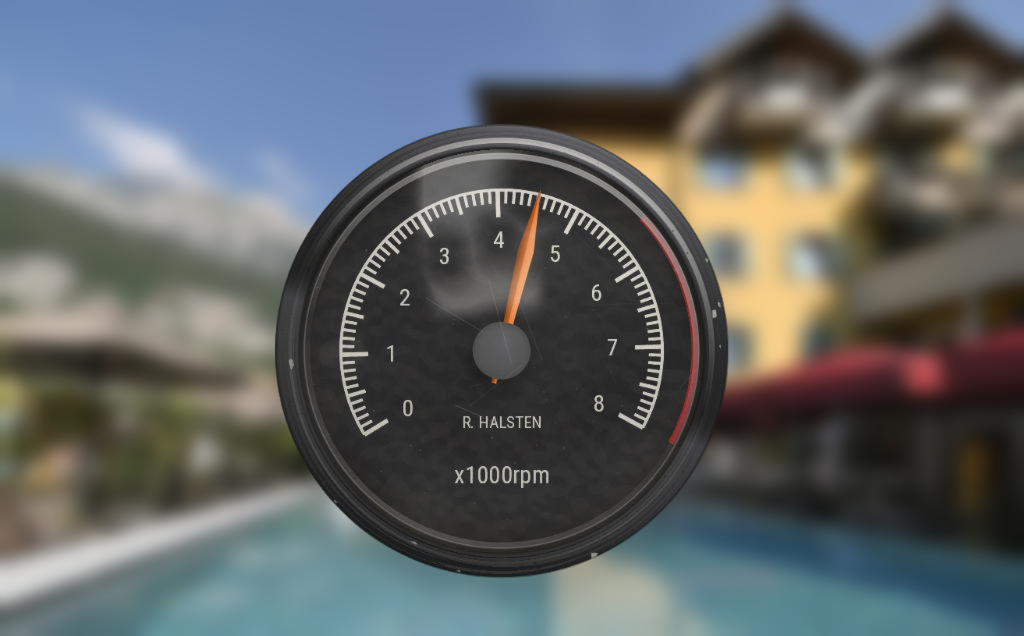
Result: 4500 rpm
